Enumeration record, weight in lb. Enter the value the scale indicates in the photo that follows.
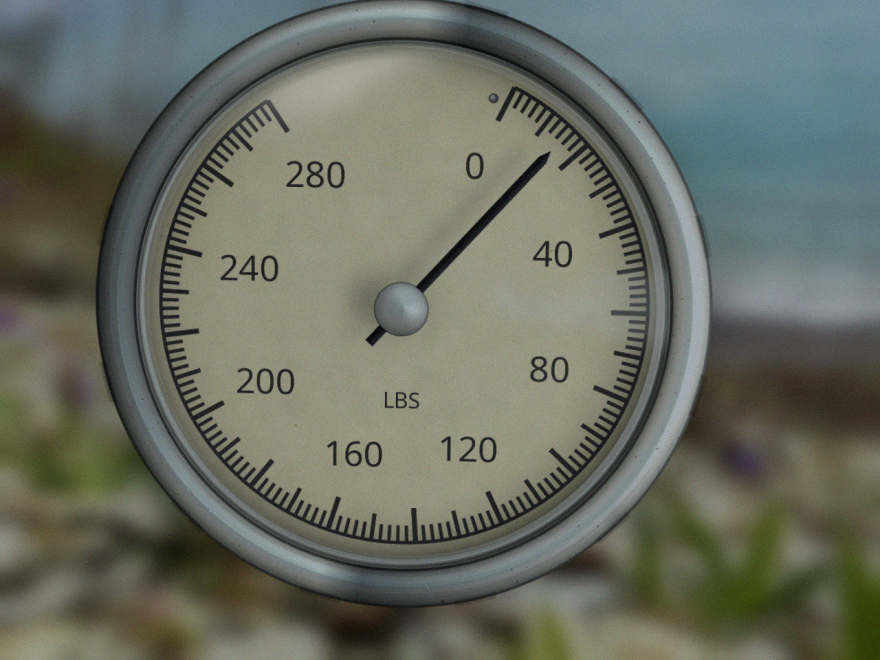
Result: 15 lb
